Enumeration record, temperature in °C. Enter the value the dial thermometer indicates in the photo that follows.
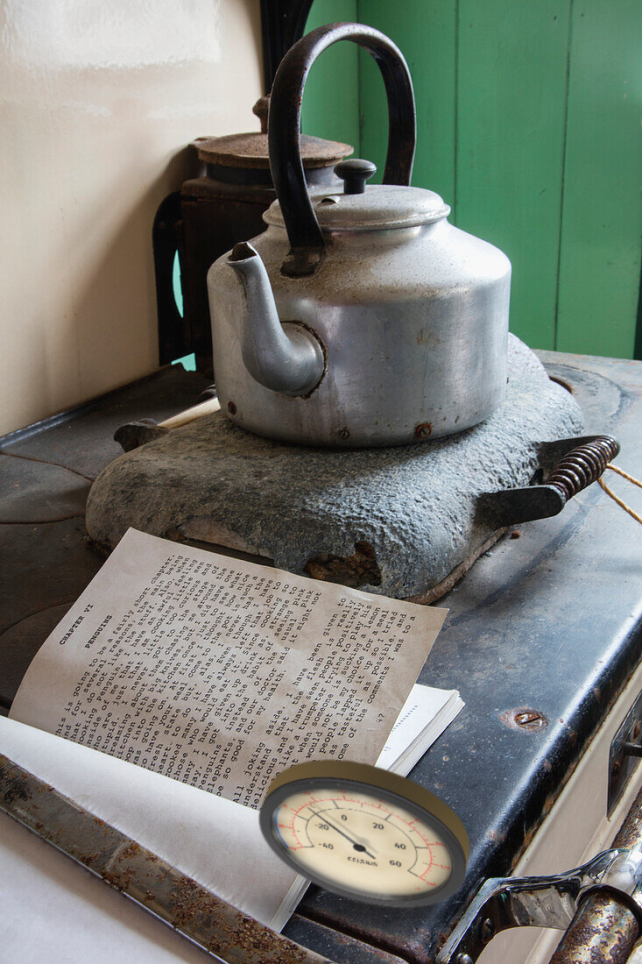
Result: -10 °C
